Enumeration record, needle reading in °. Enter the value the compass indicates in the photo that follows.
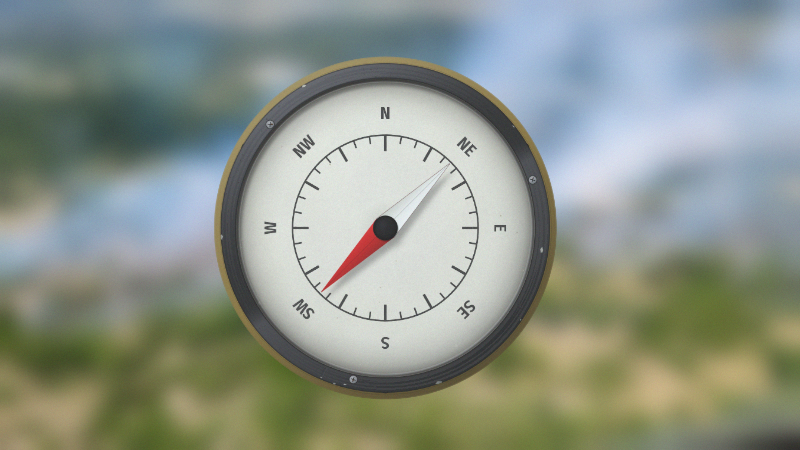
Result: 225 °
